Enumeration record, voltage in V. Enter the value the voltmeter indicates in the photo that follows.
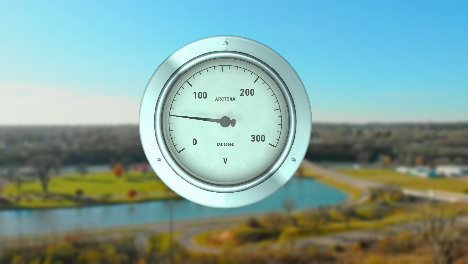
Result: 50 V
